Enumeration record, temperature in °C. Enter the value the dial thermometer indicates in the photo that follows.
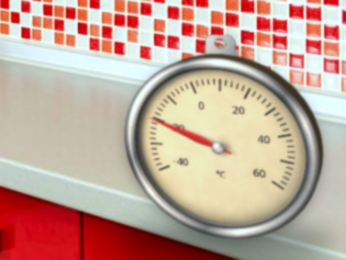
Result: -20 °C
